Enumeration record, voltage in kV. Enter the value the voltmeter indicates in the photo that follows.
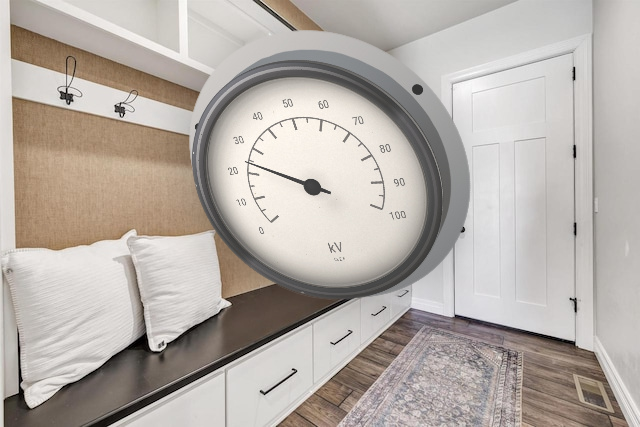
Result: 25 kV
